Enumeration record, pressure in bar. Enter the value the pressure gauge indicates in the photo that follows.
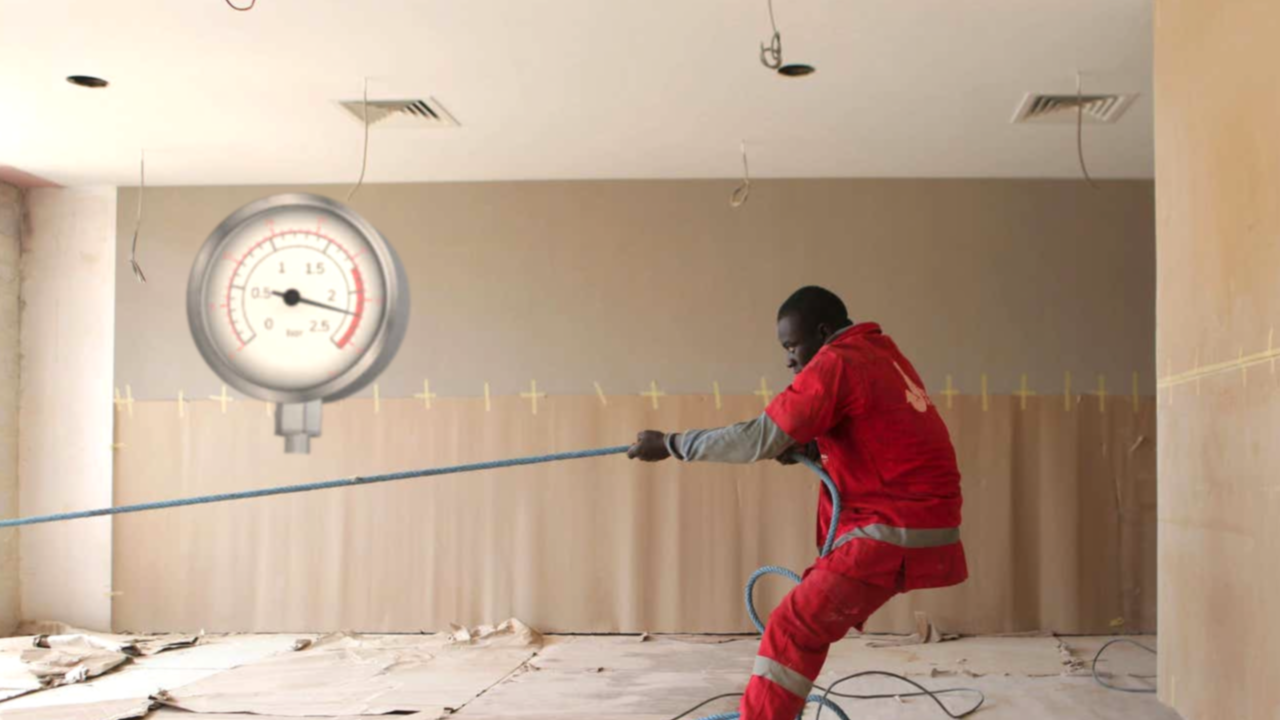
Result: 2.2 bar
